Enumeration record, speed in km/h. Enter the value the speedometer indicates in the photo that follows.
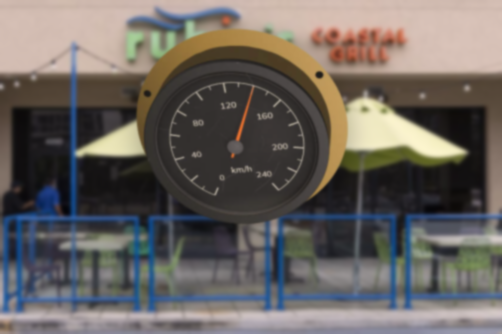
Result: 140 km/h
